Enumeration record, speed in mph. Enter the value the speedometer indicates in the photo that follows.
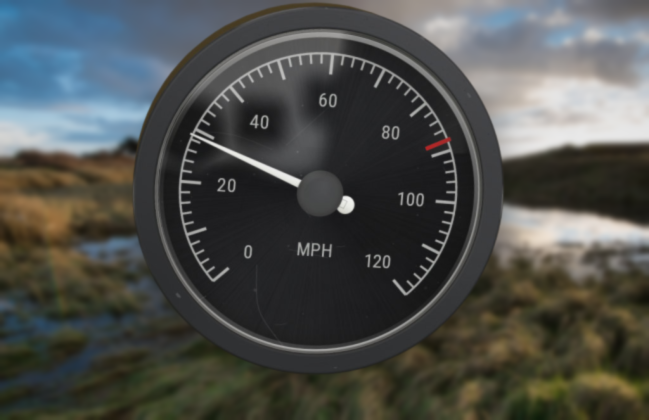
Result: 29 mph
